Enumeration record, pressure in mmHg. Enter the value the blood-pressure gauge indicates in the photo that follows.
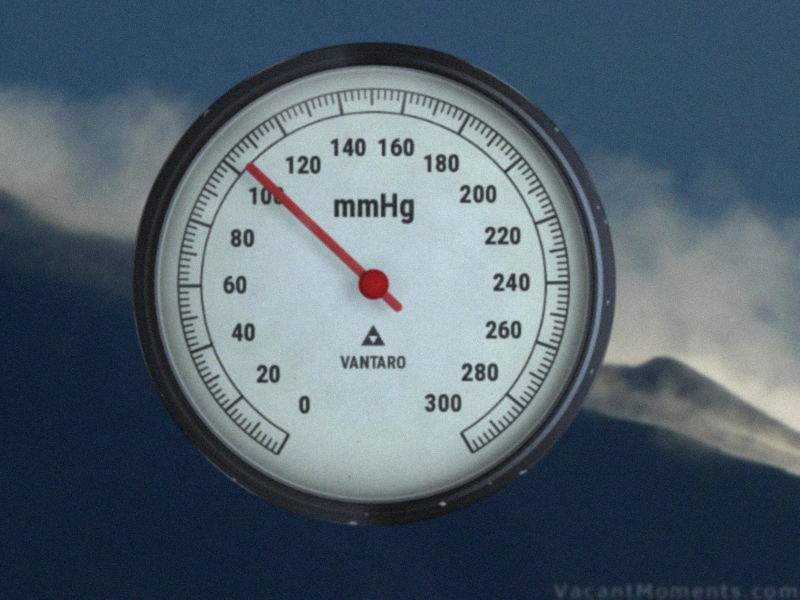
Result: 104 mmHg
